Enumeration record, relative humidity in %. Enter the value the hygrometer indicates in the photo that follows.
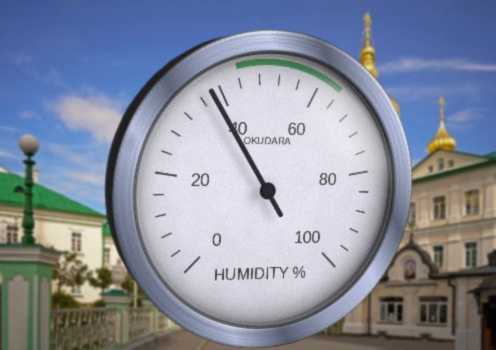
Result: 38 %
